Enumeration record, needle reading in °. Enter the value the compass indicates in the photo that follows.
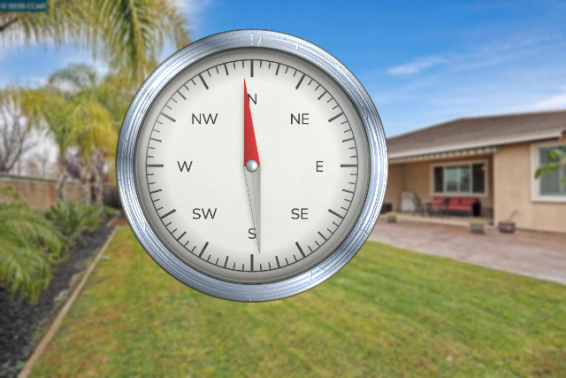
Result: 355 °
